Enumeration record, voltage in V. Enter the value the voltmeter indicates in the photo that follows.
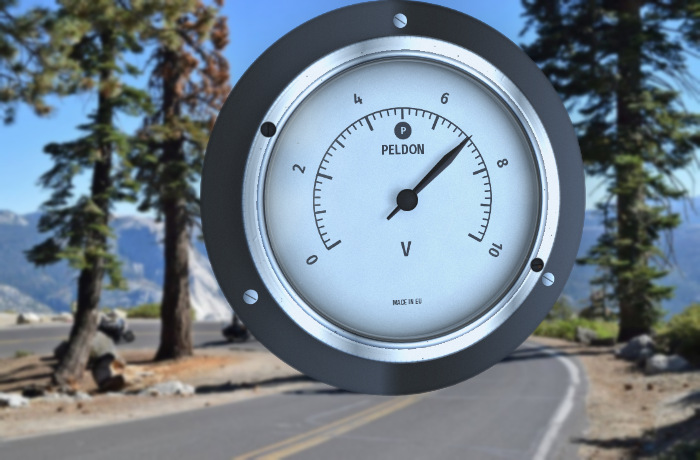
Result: 7 V
